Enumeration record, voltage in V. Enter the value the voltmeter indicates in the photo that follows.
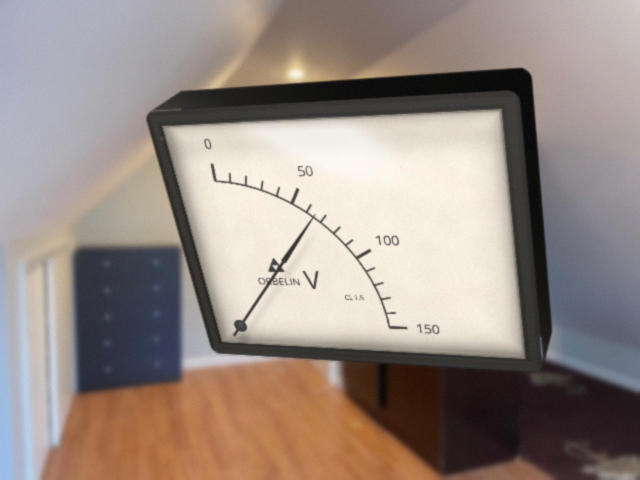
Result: 65 V
